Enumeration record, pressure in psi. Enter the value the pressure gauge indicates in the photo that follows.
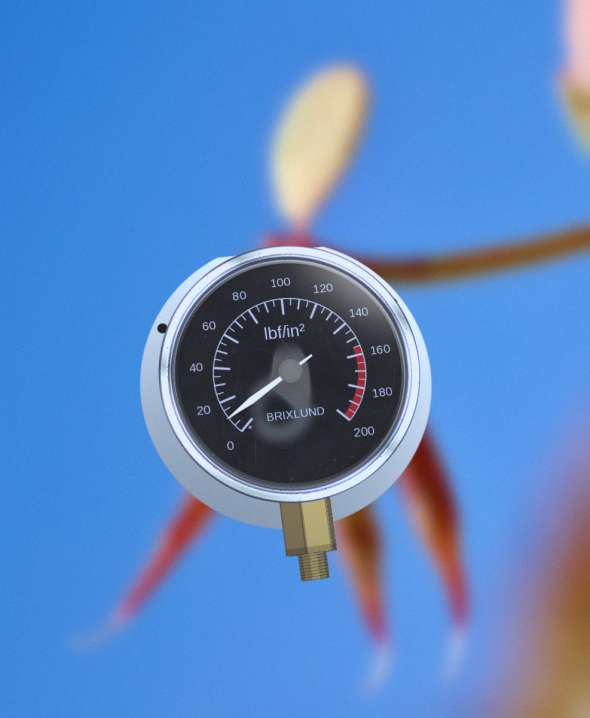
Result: 10 psi
